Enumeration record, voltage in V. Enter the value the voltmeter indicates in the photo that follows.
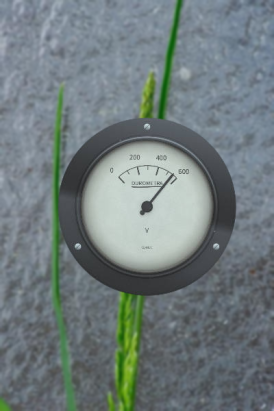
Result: 550 V
